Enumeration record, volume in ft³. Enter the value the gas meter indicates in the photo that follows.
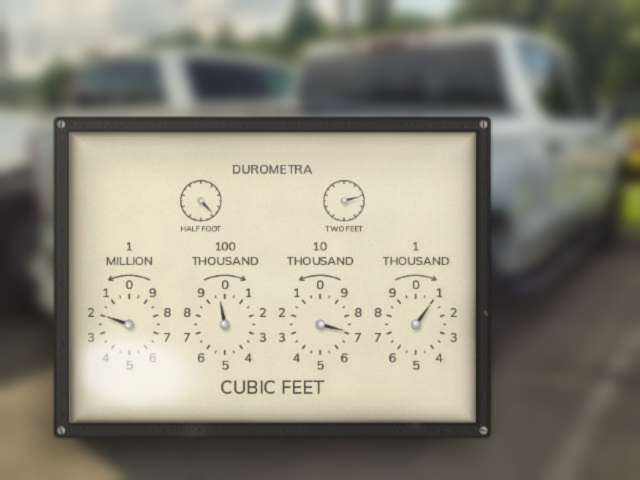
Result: 197100 ft³
